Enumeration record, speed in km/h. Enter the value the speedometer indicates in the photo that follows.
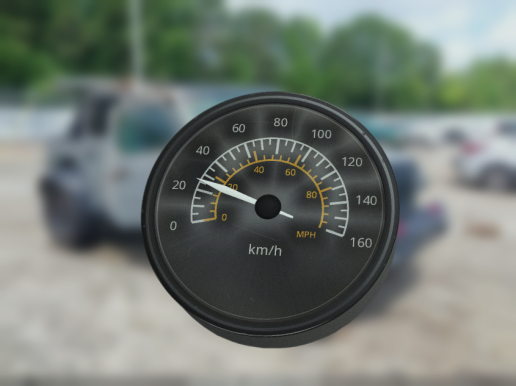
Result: 25 km/h
